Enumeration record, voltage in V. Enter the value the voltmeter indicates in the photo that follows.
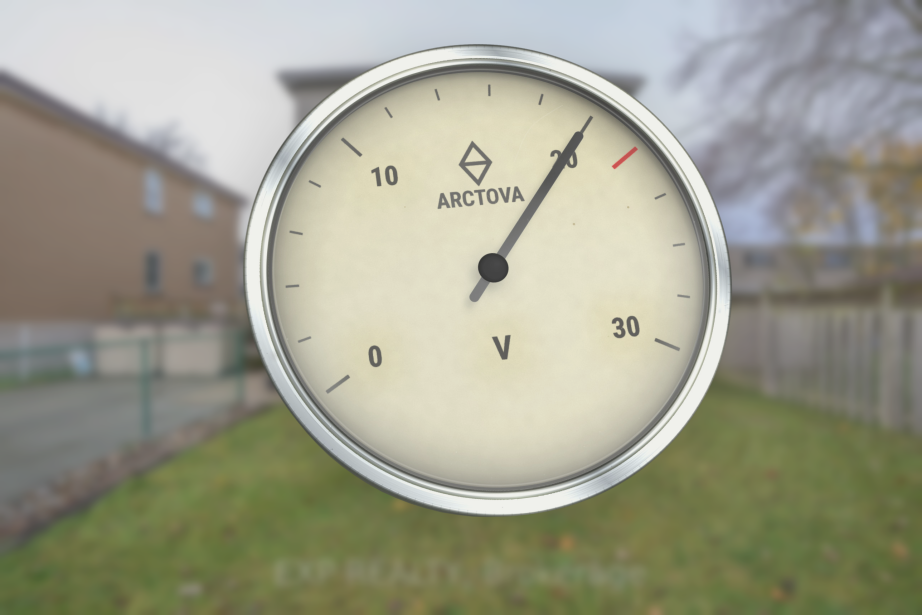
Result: 20 V
